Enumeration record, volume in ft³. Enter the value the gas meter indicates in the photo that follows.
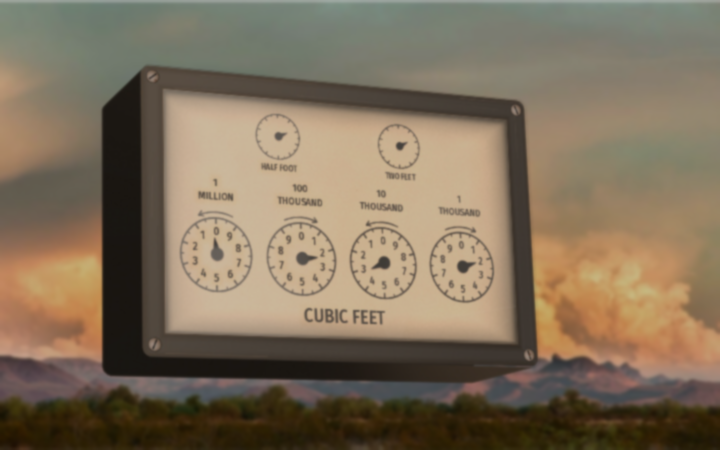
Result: 23200 ft³
